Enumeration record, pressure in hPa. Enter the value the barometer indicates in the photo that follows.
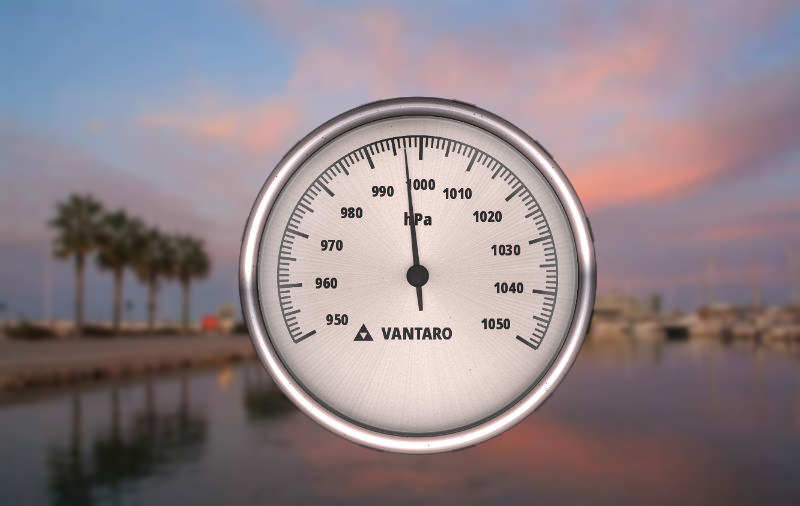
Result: 997 hPa
